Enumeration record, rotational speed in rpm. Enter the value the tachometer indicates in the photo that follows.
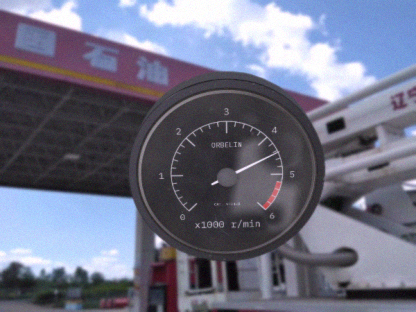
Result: 4400 rpm
